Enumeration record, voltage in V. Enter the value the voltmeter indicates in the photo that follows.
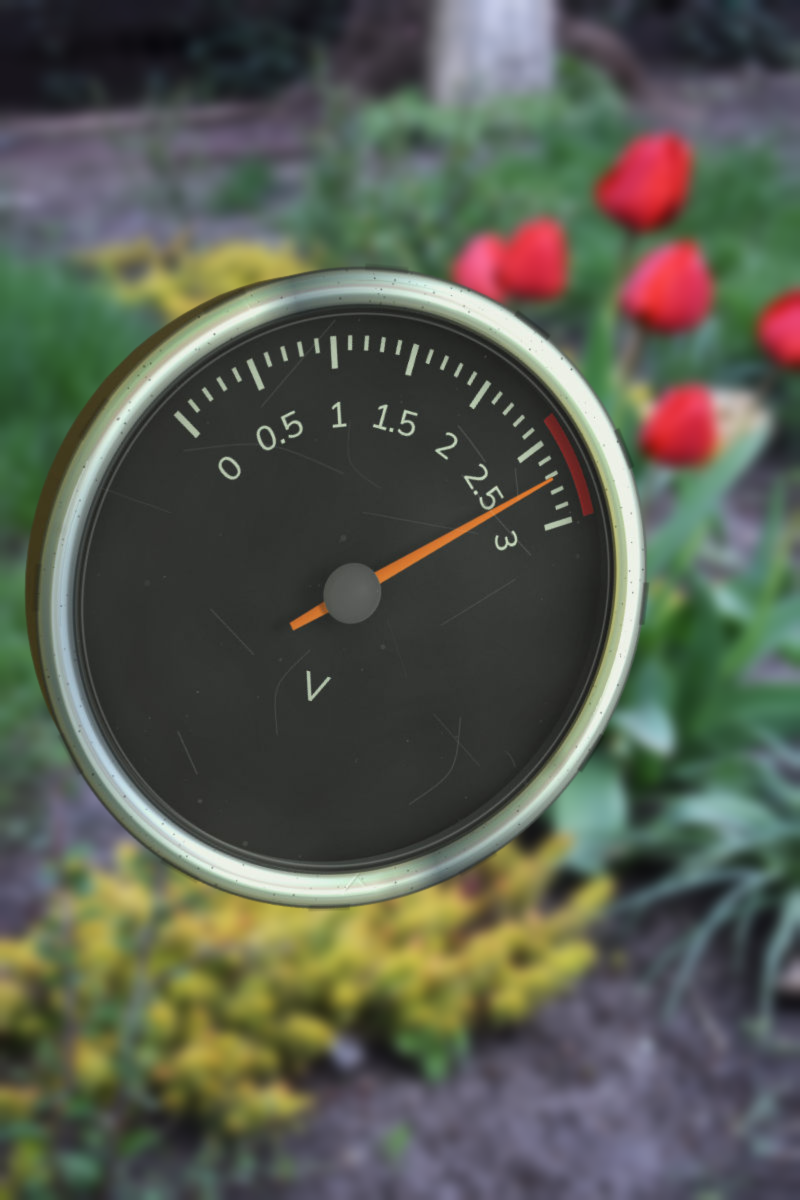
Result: 2.7 V
